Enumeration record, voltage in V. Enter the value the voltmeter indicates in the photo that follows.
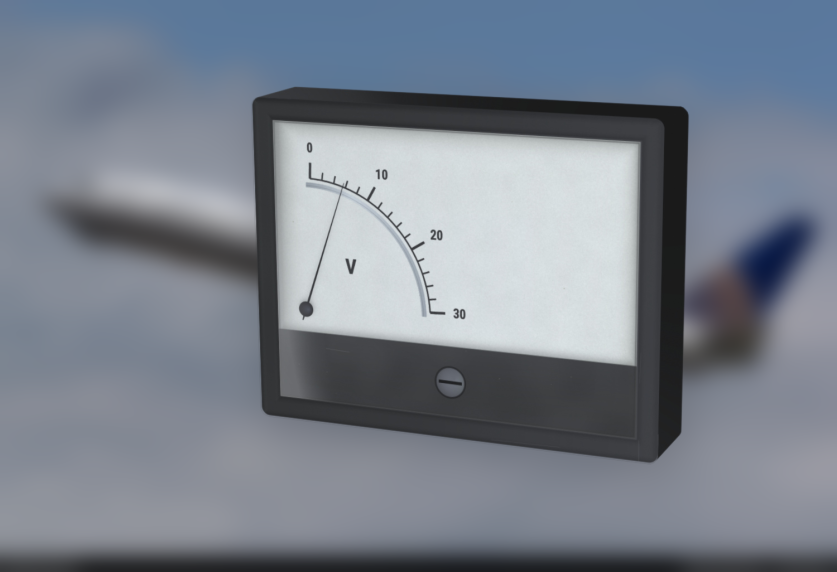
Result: 6 V
